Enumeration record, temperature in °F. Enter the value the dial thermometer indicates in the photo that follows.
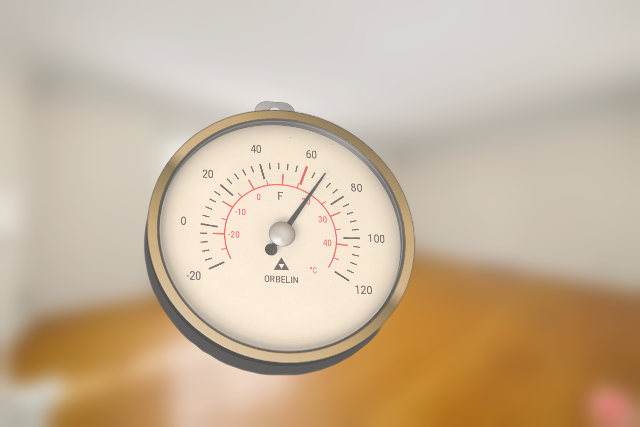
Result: 68 °F
